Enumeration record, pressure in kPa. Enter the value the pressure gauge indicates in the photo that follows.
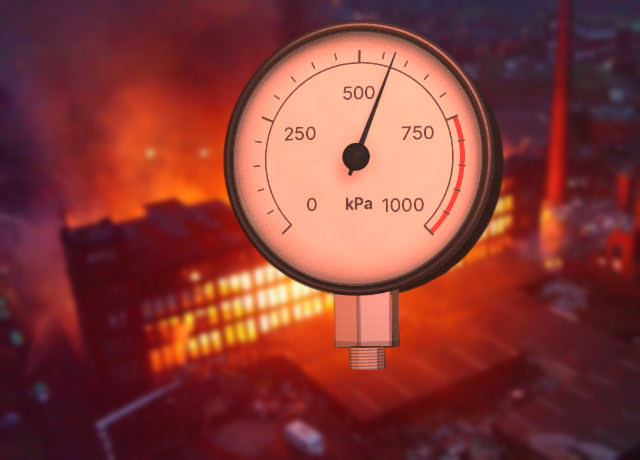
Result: 575 kPa
